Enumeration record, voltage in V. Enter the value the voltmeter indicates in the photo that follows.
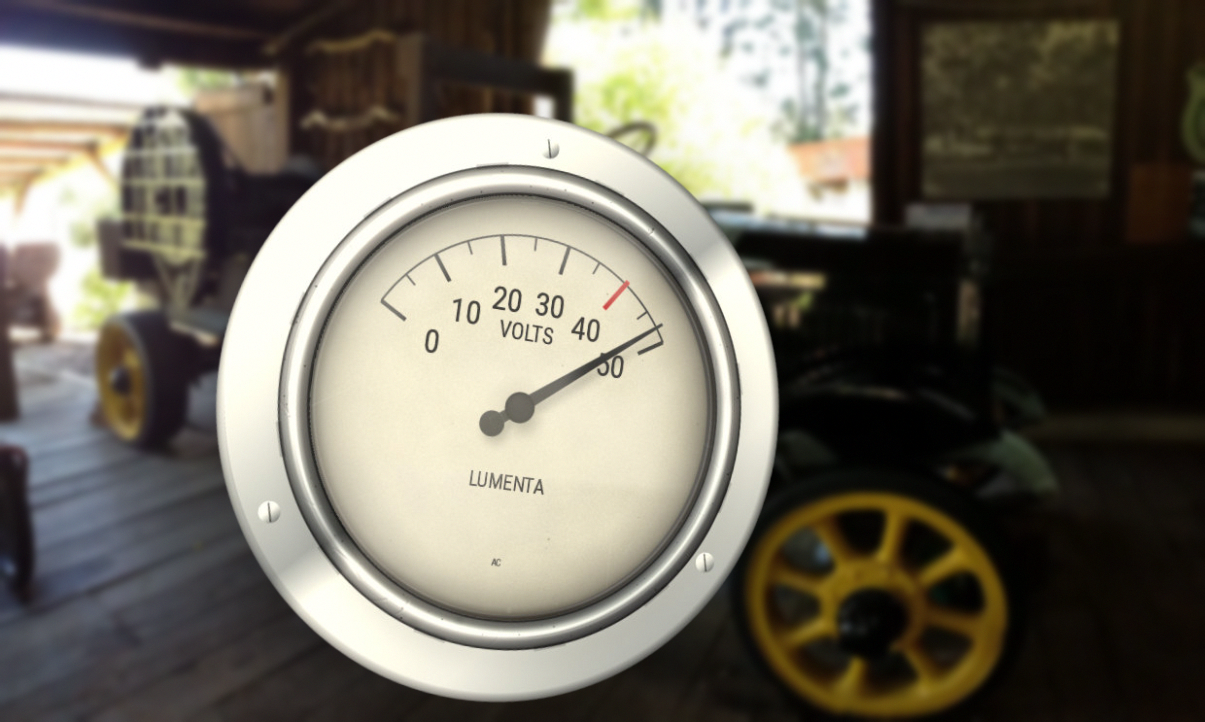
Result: 47.5 V
